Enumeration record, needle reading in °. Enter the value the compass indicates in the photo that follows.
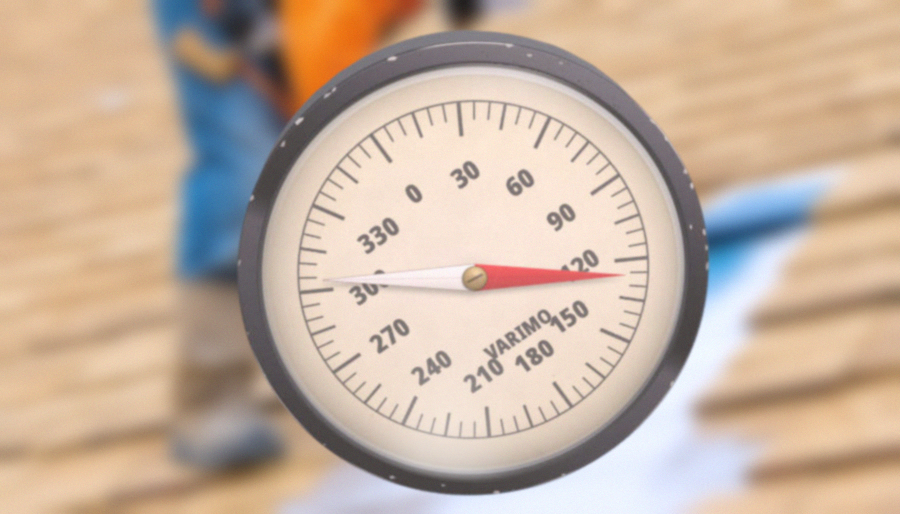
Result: 125 °
